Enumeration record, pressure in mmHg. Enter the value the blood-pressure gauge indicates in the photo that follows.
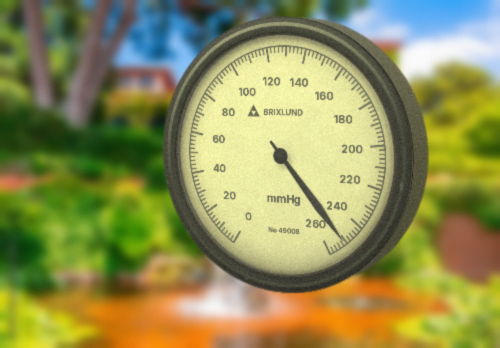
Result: 250 mmHg
